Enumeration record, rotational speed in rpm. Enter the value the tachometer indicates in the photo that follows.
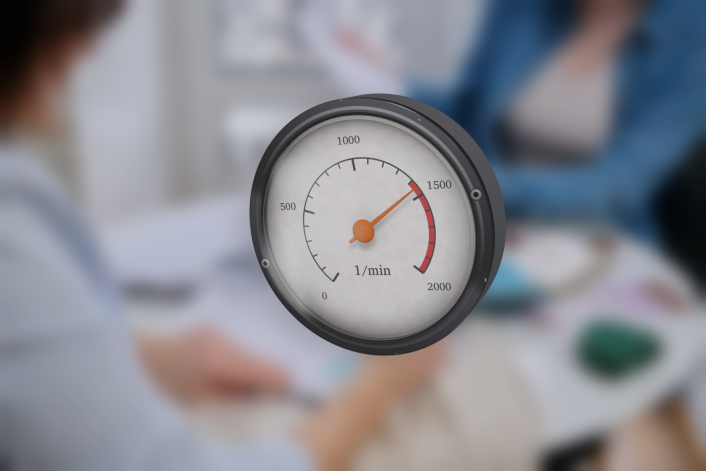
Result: 1450 rpm
